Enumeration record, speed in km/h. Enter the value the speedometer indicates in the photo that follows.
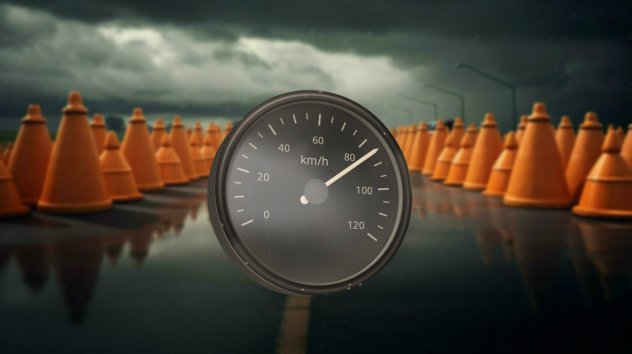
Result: 85 km/h
